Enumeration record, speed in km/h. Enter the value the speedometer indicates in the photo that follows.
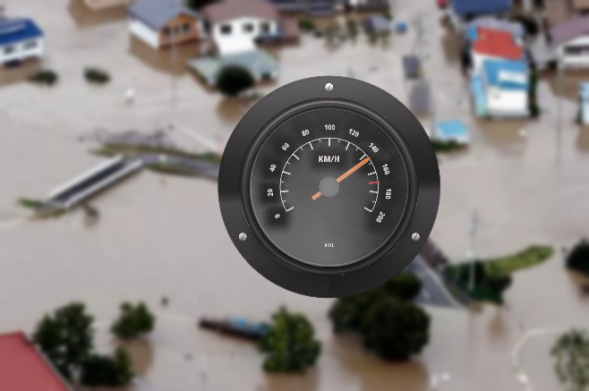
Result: 145 km/h
